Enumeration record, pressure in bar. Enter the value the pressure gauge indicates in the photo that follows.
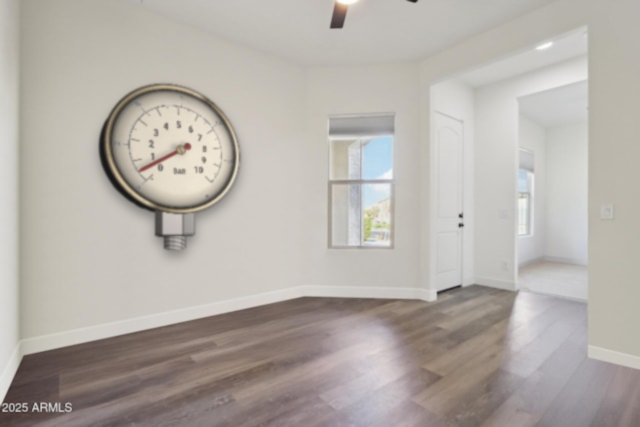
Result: 0.5 bar
